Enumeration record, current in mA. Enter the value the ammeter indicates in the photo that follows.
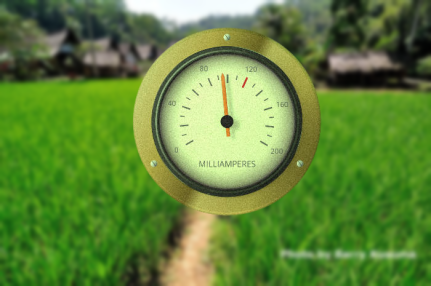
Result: 95 mA
